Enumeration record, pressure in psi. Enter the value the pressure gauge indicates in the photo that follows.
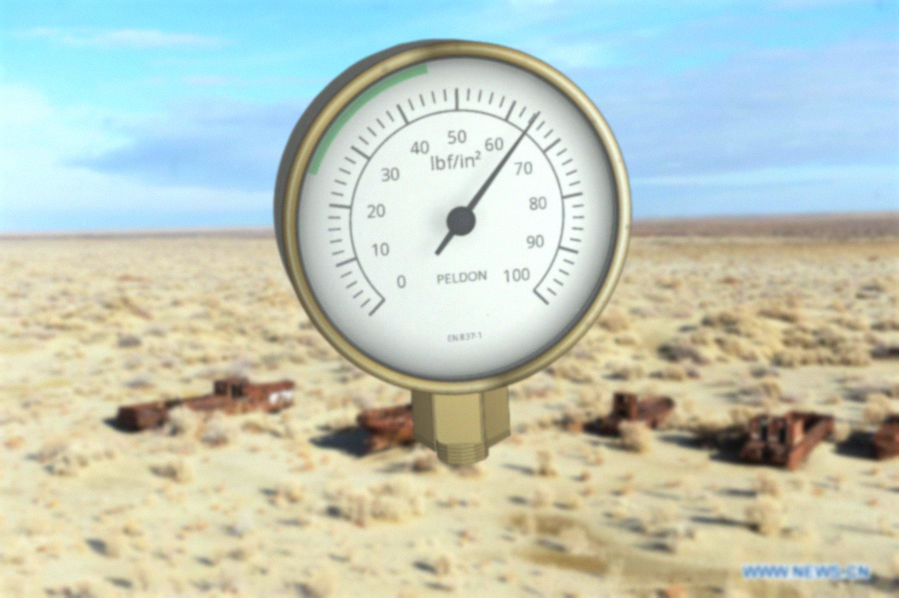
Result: 64 psi
